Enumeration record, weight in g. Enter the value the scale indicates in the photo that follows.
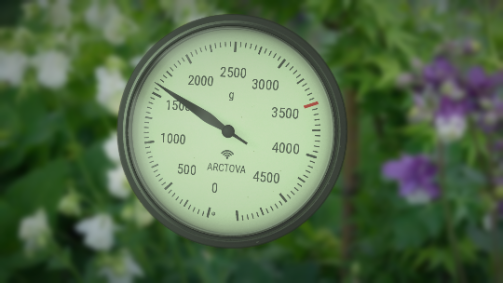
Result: 1600 g
